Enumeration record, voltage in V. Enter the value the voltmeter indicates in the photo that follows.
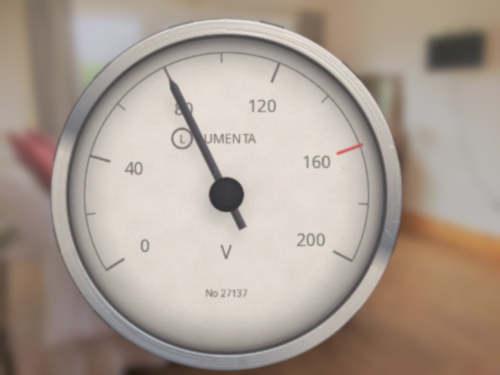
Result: 80 V
